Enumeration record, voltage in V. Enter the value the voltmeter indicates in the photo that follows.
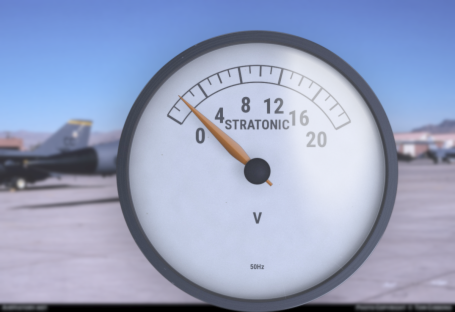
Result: 2 V
